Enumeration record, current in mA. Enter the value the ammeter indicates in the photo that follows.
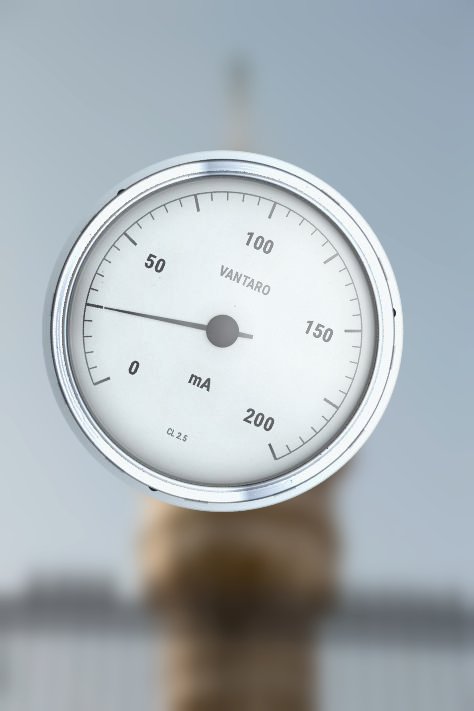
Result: 25 mA
